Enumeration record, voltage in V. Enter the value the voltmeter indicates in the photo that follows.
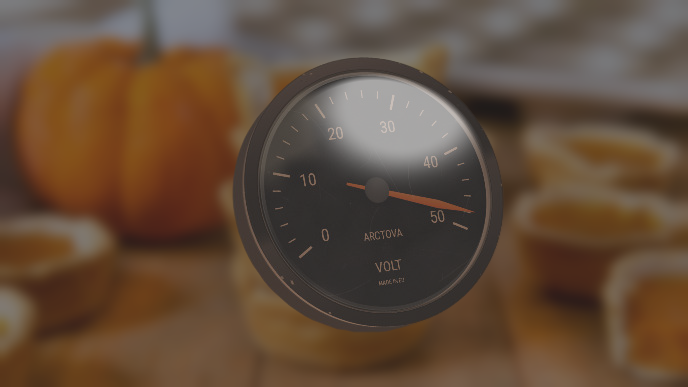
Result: 48 V
